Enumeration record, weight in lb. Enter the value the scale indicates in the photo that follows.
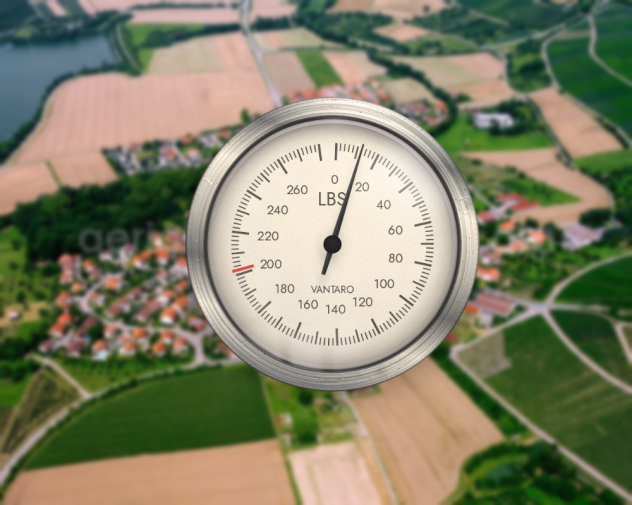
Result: 12 lb
